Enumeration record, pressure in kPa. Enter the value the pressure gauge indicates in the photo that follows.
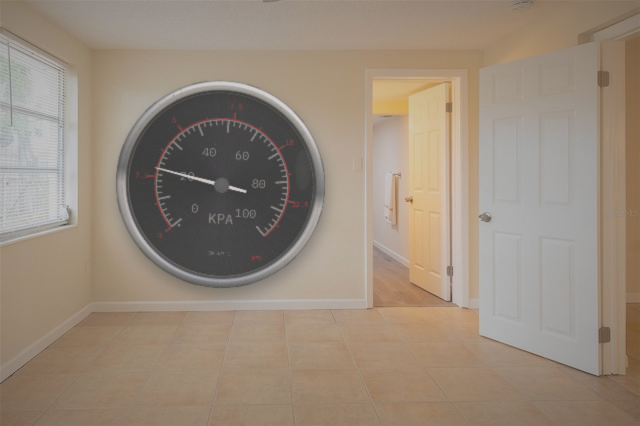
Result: 20 kPa
